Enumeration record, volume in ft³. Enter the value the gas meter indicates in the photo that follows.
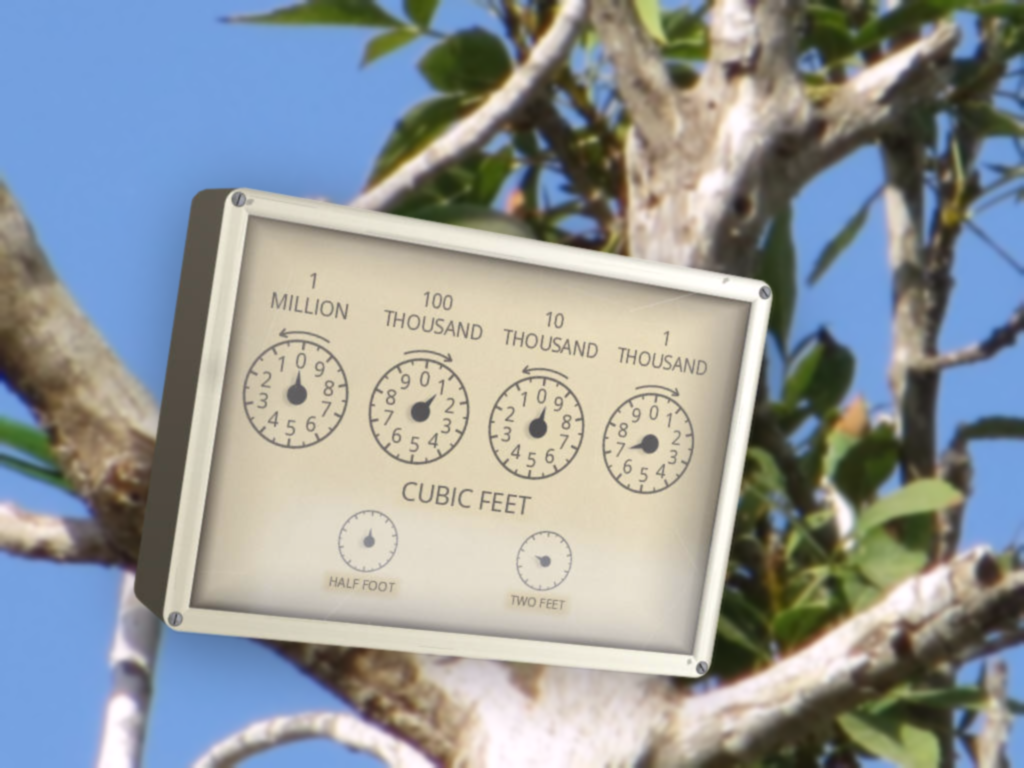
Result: 9700 ft³
